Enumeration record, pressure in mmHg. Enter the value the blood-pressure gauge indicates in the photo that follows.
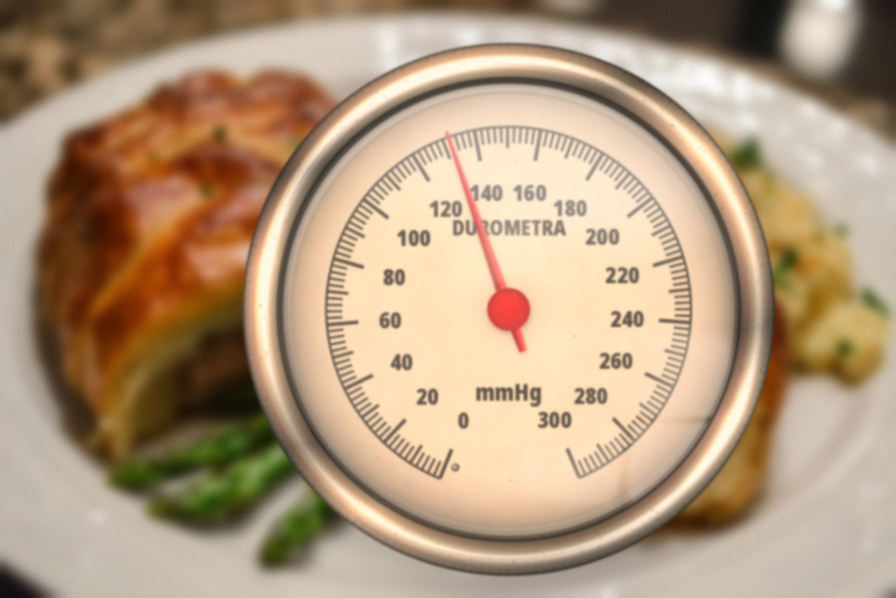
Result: 132 mmHg
